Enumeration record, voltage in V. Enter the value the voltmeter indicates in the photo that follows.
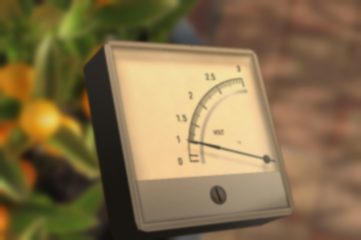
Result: 1 V
